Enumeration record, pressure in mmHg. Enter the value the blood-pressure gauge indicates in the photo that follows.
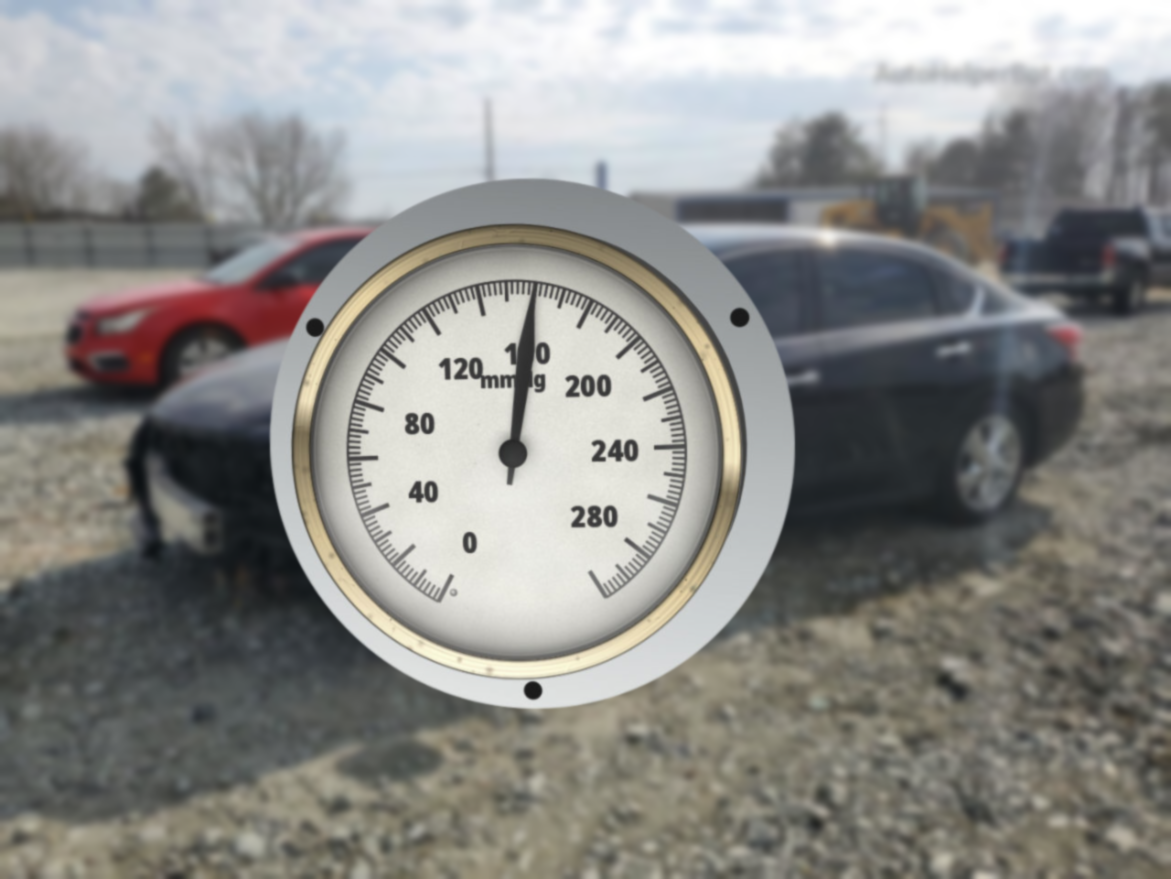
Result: 160 mmHg
